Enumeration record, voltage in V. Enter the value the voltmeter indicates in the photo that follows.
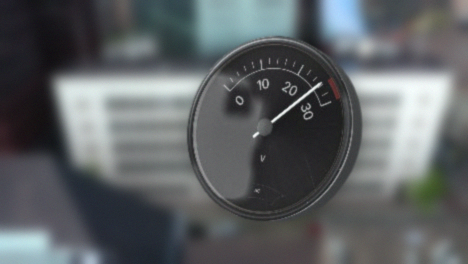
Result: 26 V
